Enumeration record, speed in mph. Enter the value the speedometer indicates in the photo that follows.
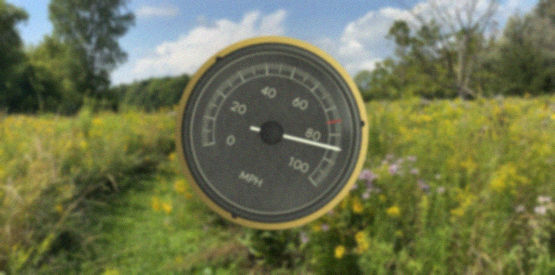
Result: 85 mph
